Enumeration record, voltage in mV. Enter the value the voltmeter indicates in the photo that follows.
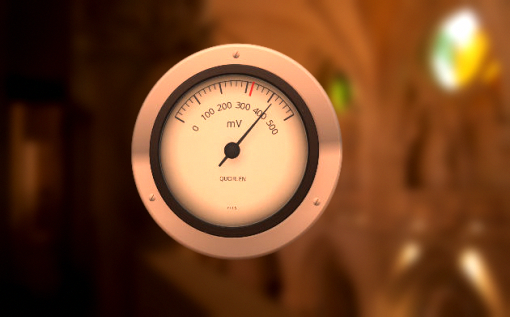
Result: 420 mV
